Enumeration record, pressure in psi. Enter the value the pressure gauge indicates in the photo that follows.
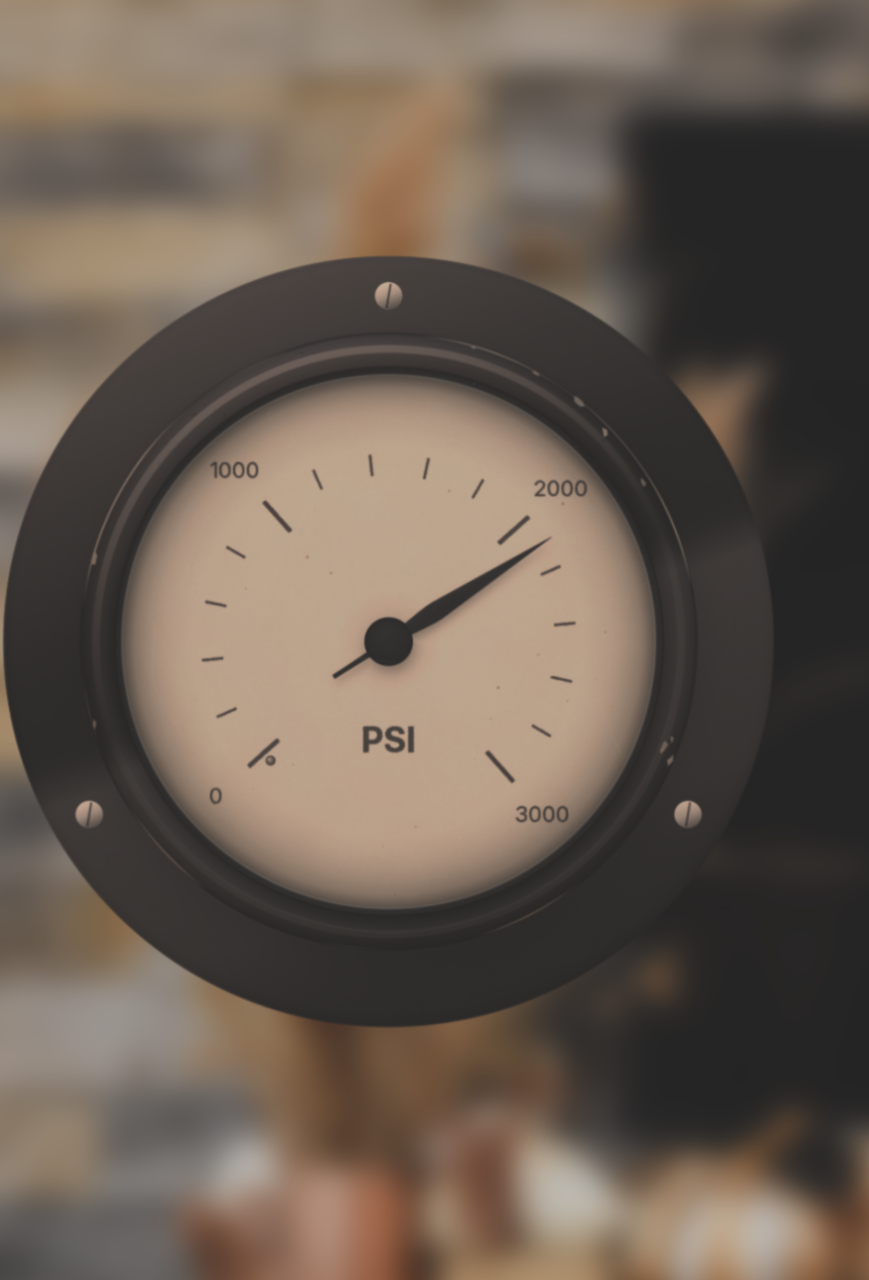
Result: 2100 psi
